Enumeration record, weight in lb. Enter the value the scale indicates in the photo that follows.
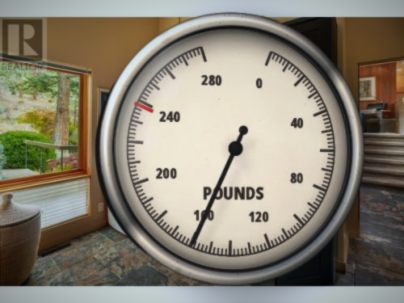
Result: 160 lb
